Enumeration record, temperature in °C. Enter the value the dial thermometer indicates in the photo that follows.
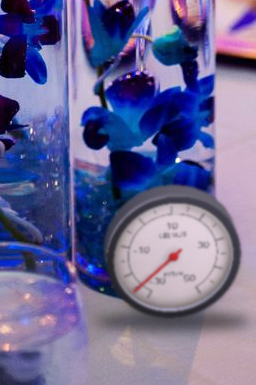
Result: -25 °C
